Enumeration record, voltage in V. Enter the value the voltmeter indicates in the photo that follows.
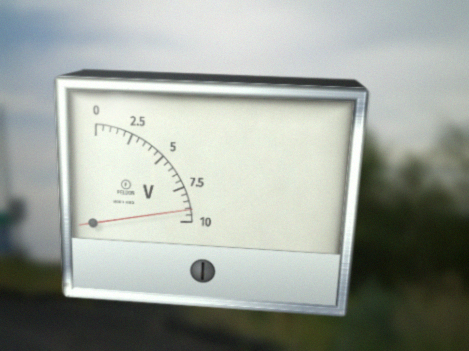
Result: 9 V
